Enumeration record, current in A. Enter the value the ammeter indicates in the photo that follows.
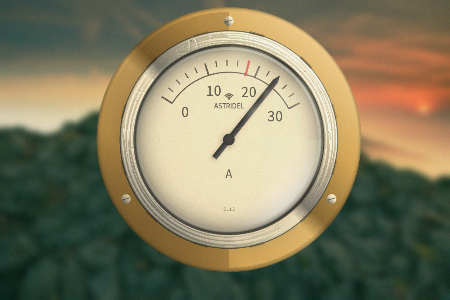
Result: 24 A
